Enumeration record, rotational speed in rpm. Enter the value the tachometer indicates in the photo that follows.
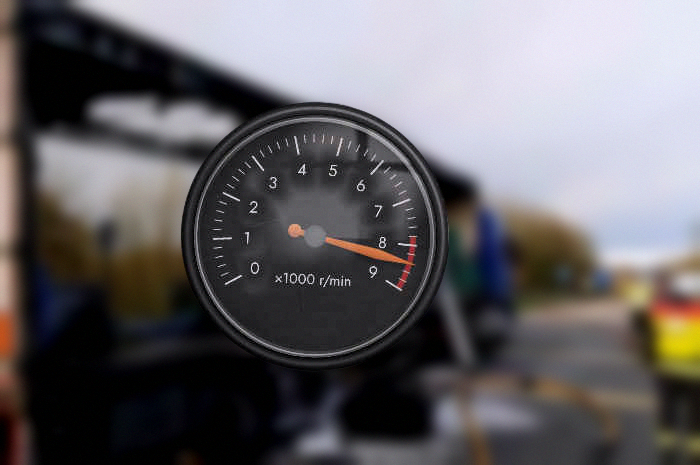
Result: 8400 rpm
